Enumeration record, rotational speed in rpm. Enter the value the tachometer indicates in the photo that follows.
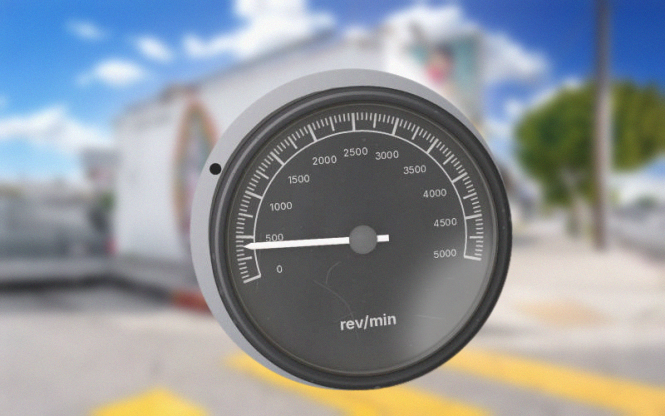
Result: 400 rpm
